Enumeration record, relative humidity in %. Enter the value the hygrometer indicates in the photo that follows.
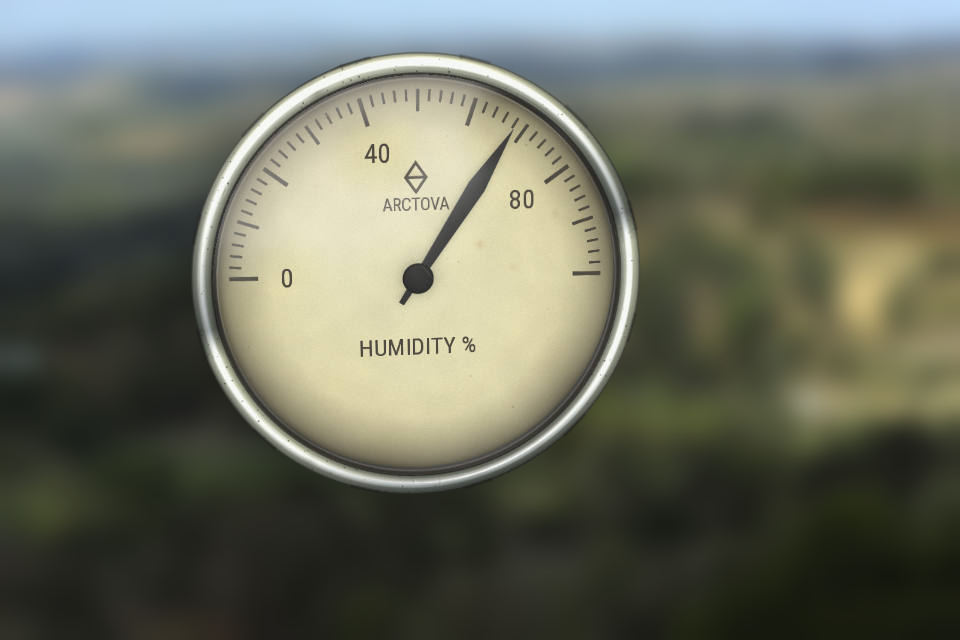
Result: 68 %
